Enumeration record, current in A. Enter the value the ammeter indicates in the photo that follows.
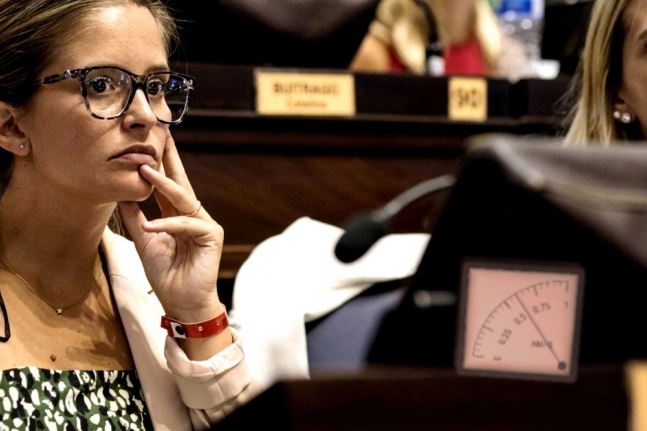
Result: 0.6 A
